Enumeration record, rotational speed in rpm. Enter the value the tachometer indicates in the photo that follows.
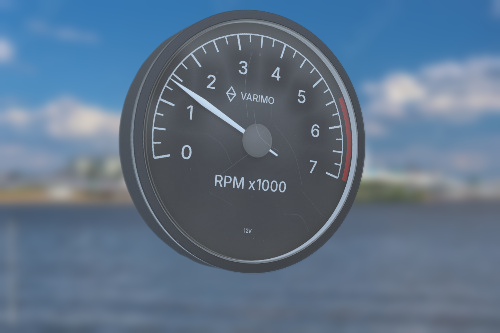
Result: 1375 rpm
